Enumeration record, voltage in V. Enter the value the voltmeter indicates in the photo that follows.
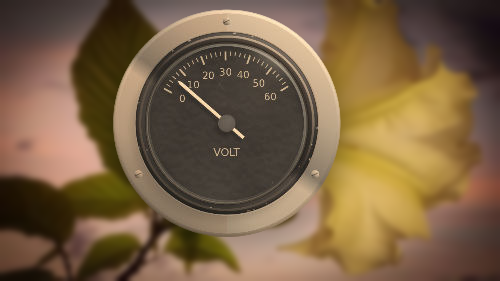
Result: 6 V
